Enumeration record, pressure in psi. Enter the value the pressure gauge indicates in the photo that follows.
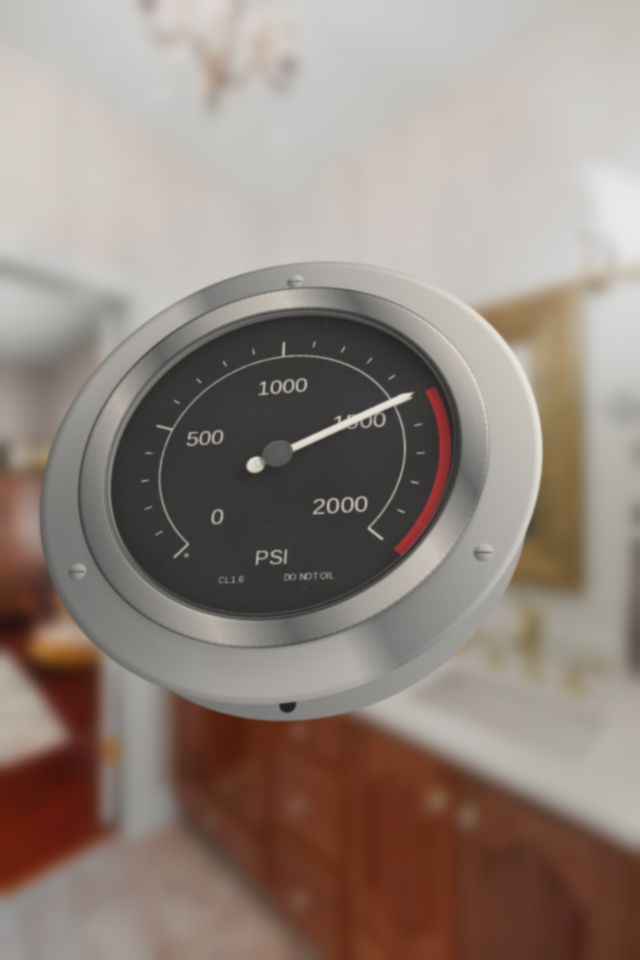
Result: 1500 psi
